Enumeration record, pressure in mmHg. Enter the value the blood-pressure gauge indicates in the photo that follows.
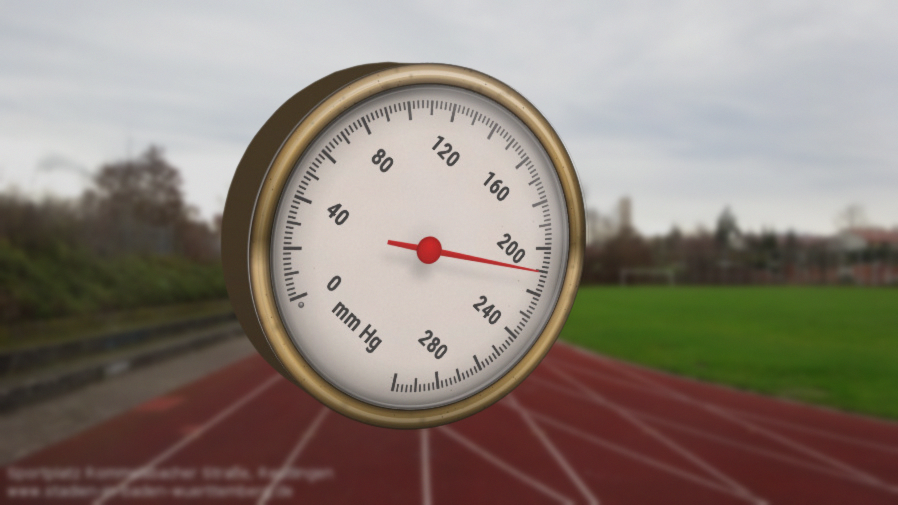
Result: 210 mmHg
